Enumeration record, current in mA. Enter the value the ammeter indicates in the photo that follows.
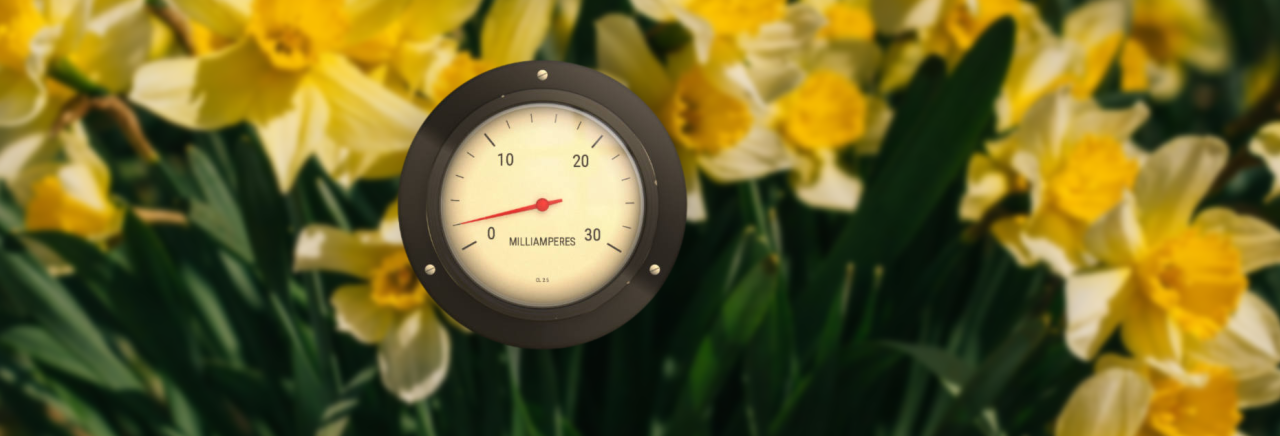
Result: 2 mA
